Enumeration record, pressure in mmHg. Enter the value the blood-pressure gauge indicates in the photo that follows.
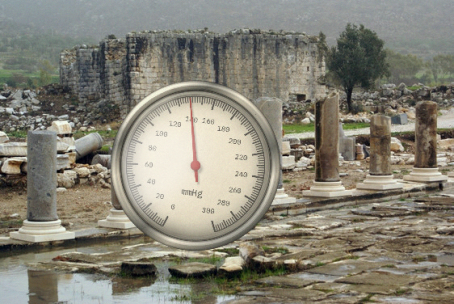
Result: 140 mmHg
